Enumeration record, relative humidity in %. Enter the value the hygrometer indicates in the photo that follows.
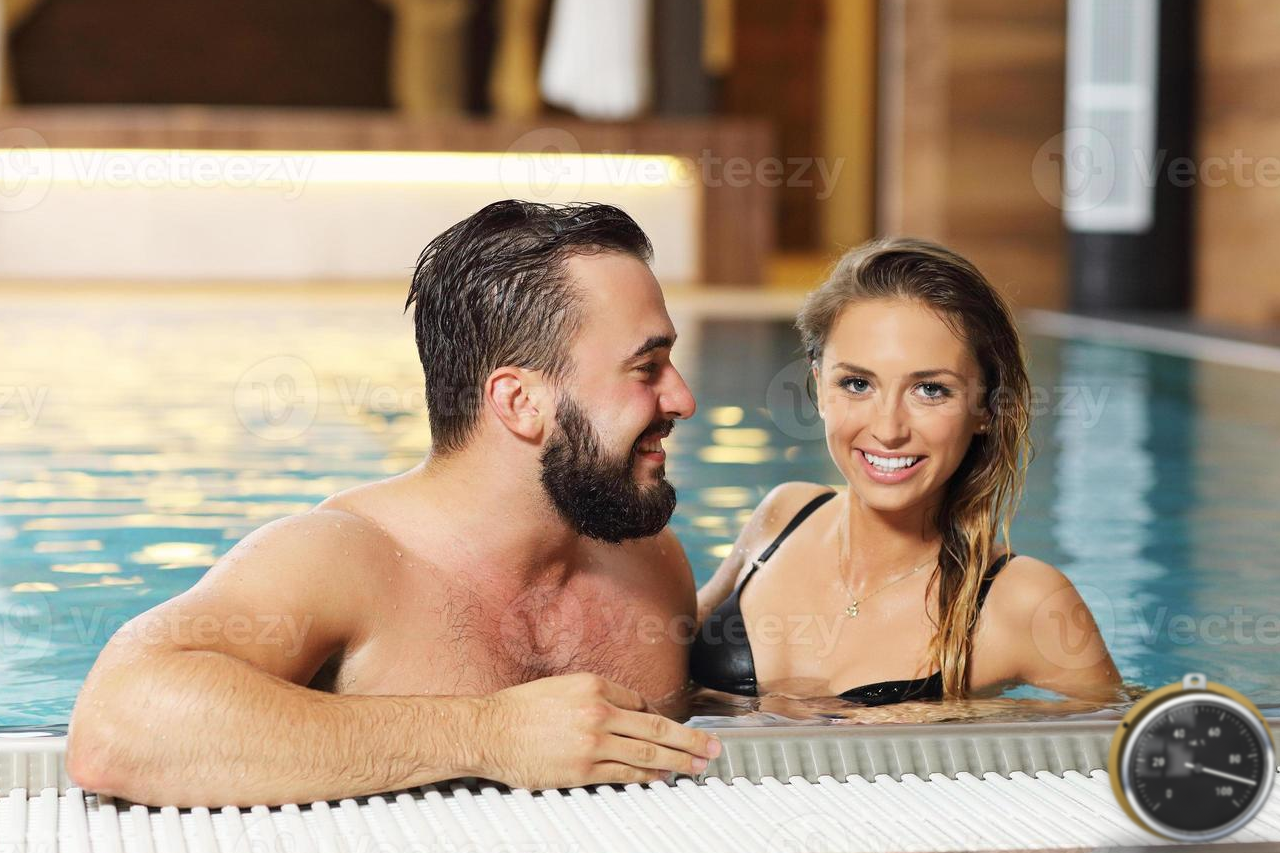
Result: 90 %
